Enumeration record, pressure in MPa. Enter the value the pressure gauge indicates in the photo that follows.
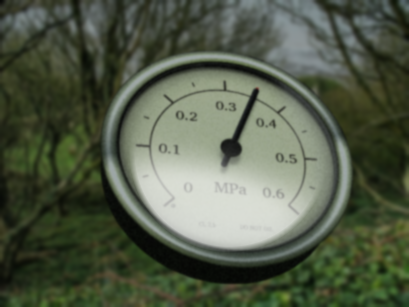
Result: 0.35 MPa
